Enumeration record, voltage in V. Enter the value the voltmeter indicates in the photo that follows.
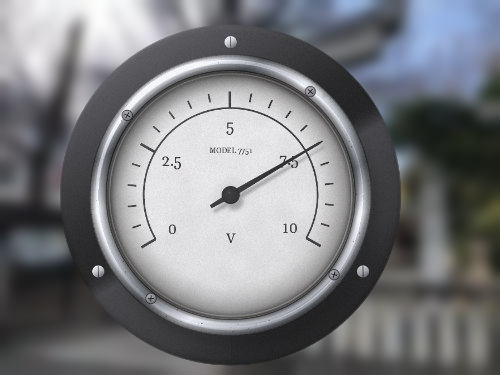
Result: 7.5 V
